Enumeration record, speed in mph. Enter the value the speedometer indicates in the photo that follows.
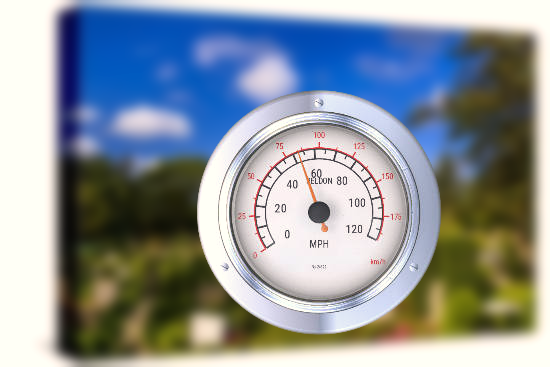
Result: 52.5 mph
